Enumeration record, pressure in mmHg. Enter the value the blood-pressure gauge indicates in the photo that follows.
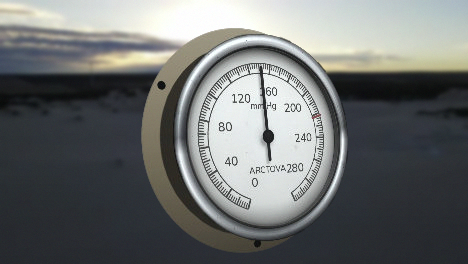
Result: 150 mmHg
